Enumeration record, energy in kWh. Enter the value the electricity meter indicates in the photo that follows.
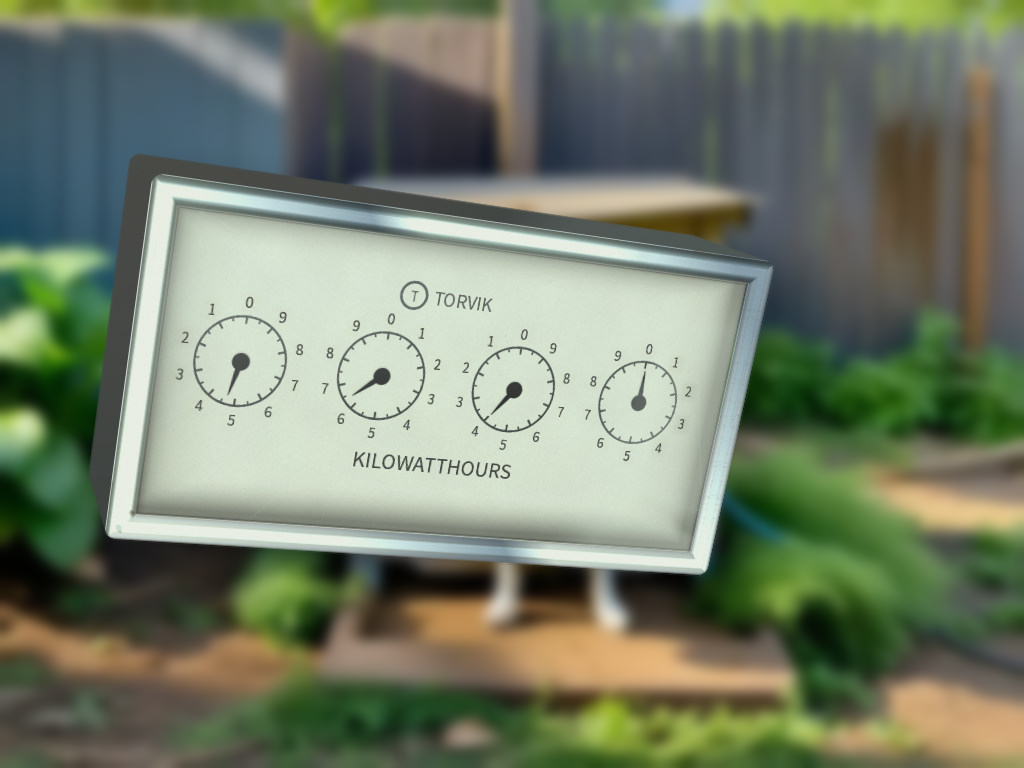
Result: 4640 kWh
